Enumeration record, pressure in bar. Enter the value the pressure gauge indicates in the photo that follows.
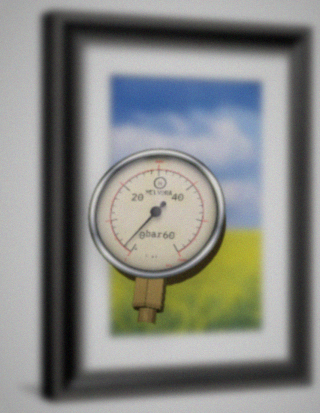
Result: 2 bar
